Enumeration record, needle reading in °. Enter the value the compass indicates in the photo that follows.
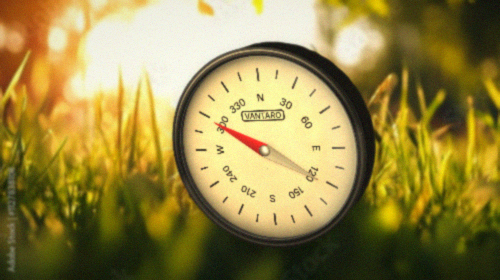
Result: 300 °
